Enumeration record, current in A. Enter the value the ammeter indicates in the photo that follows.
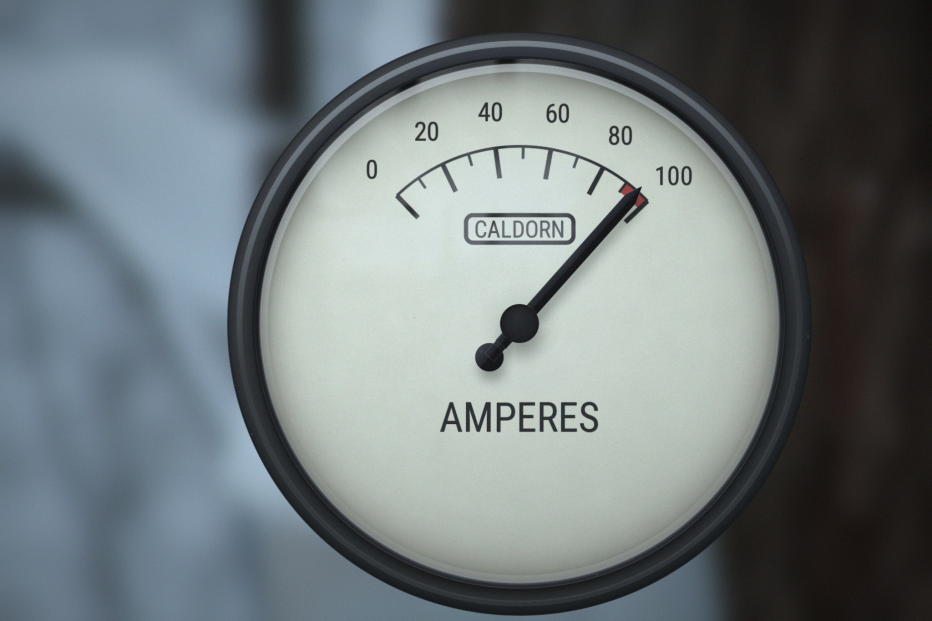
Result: 95 A
